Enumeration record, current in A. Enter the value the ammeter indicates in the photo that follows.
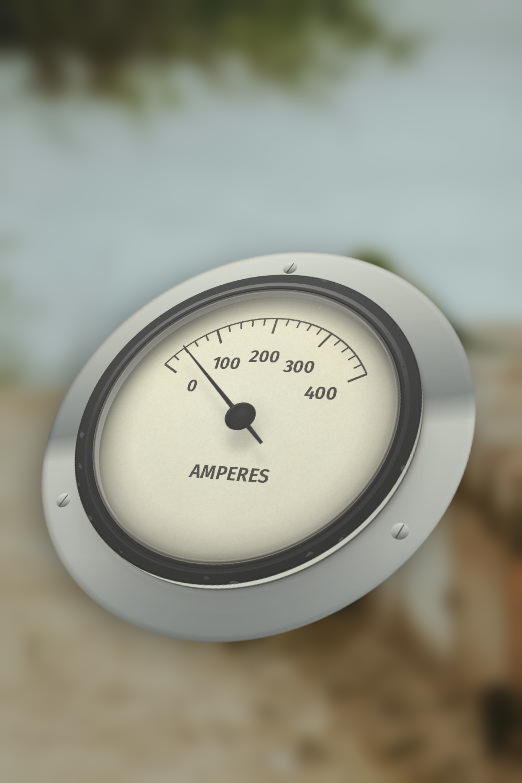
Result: 40 A
